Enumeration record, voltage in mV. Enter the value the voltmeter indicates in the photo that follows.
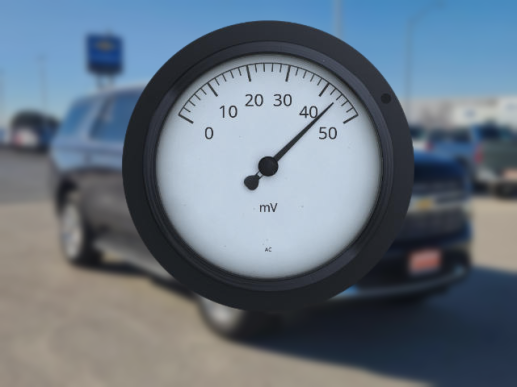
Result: 44 mV
